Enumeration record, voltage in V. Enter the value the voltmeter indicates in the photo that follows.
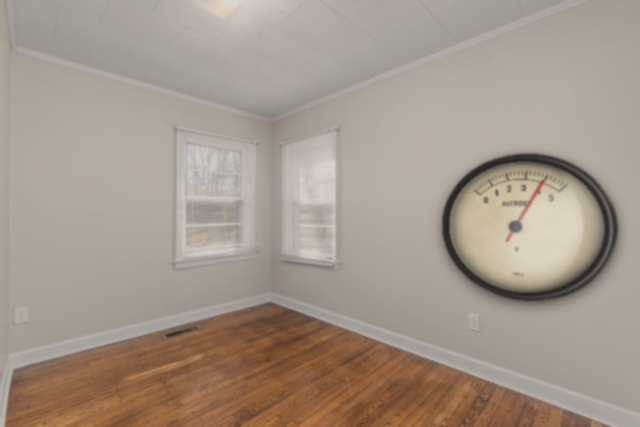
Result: 4 V
